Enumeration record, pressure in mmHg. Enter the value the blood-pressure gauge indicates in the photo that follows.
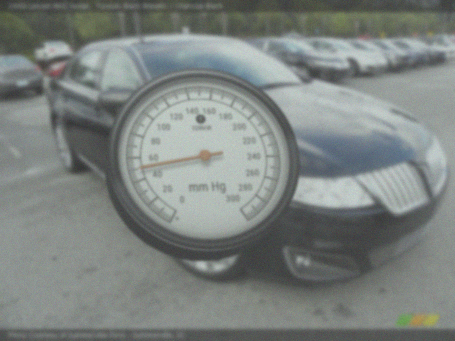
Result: 50 mmHg
